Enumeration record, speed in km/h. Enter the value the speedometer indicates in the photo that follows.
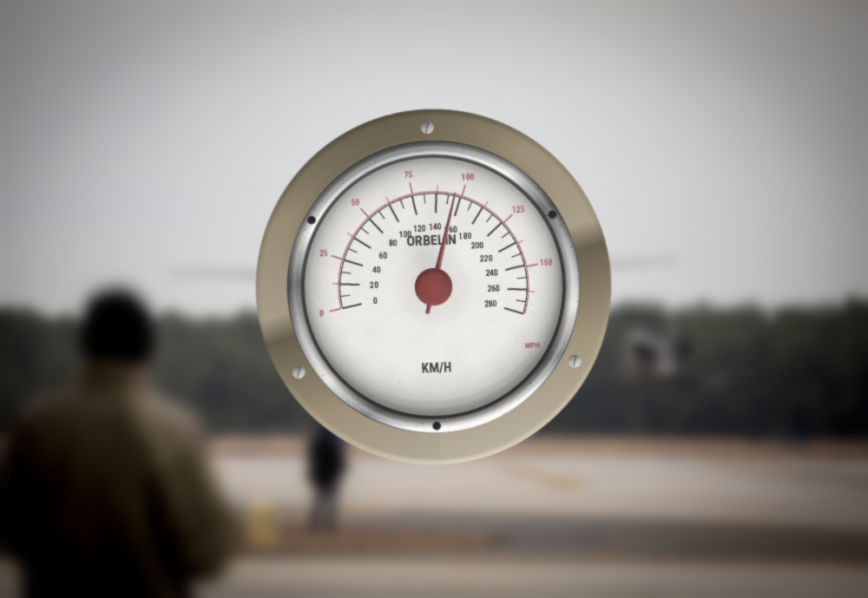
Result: 155 km/h
